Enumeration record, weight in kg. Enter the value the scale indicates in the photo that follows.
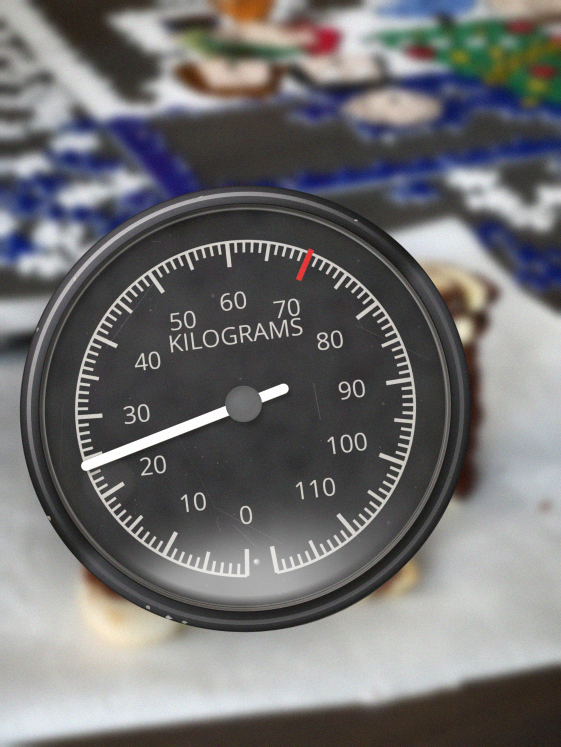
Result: 24 kg
